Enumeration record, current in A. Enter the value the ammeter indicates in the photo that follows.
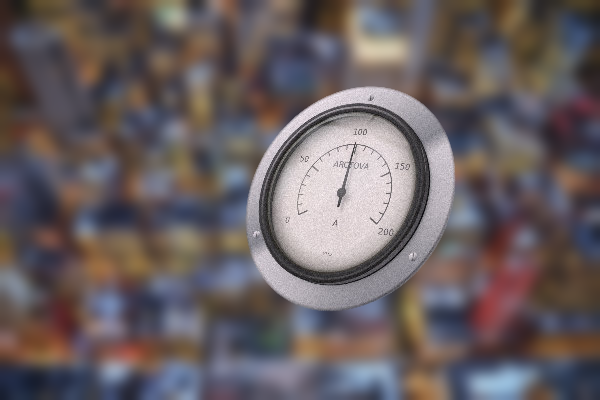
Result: 100 A
